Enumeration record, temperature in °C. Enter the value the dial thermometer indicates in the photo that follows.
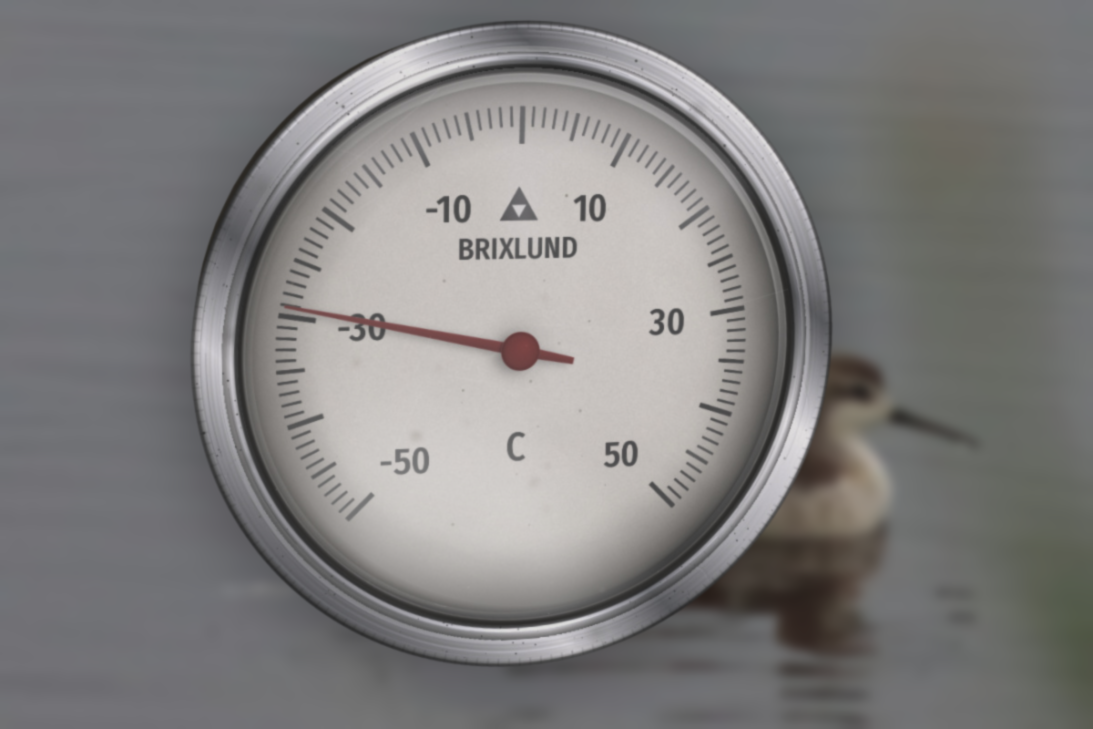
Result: -29 °C
